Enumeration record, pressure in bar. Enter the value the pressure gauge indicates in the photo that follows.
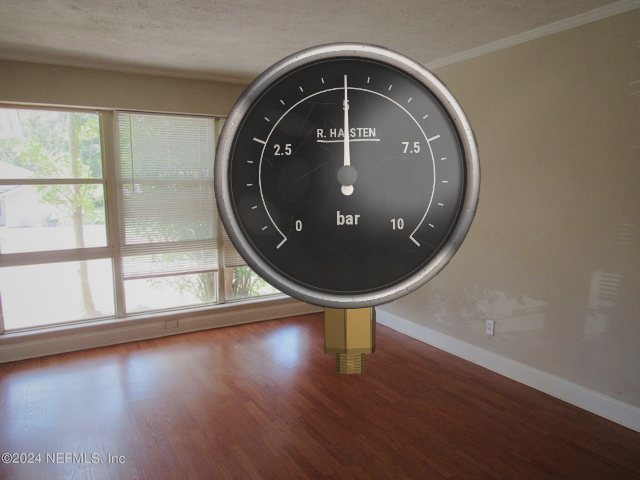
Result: 5 bar
